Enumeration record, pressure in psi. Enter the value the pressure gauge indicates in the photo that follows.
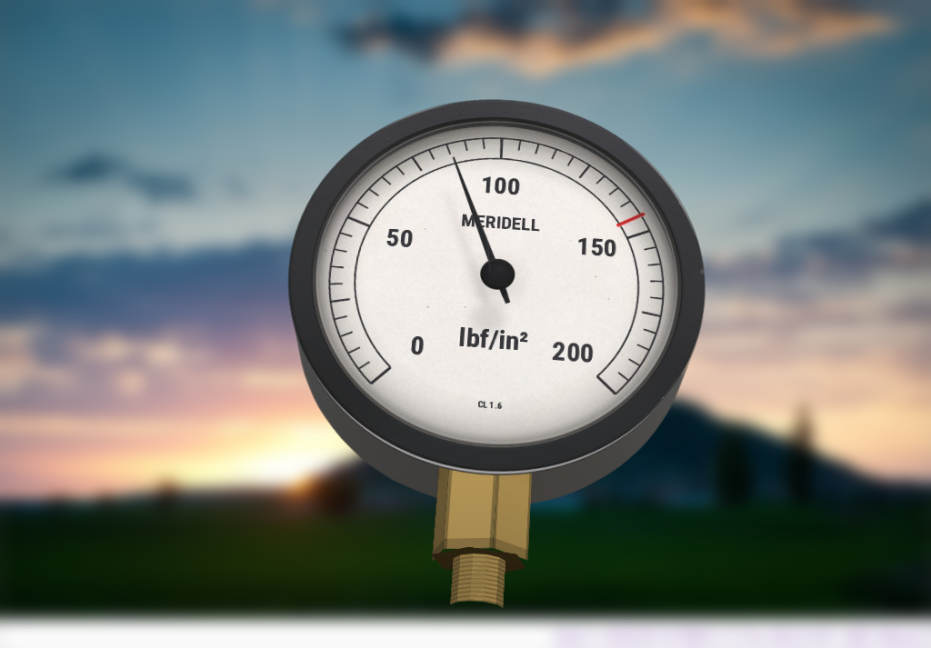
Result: 85 psi
